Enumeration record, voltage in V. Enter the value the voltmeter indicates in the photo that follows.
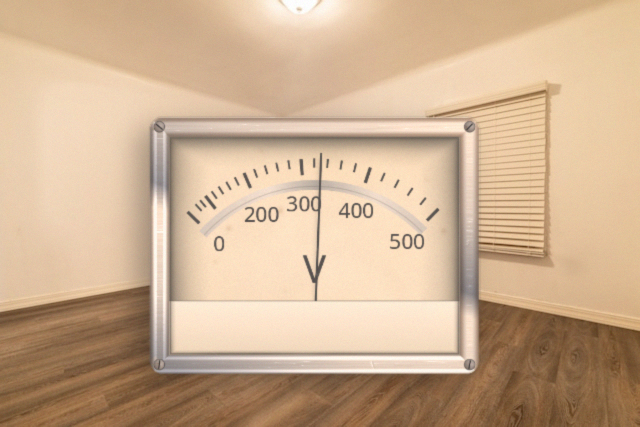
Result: 330 V
